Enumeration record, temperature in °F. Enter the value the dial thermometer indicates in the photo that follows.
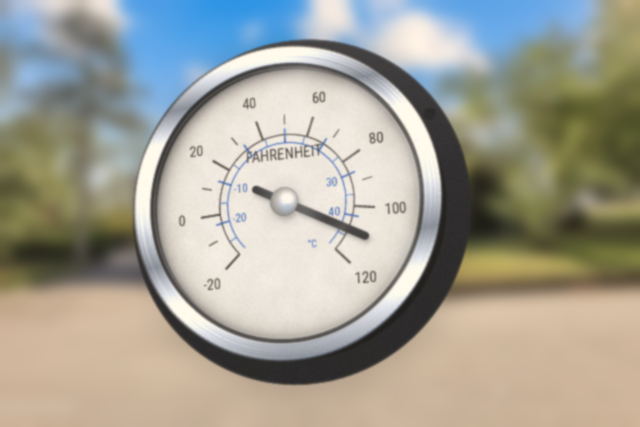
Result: 110 °F
